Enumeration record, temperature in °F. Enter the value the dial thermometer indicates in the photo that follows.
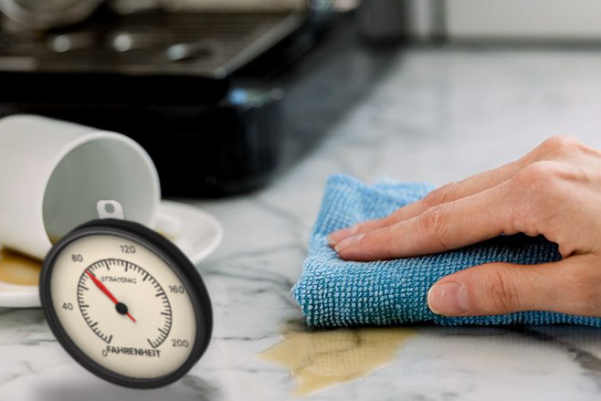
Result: 80 °F
